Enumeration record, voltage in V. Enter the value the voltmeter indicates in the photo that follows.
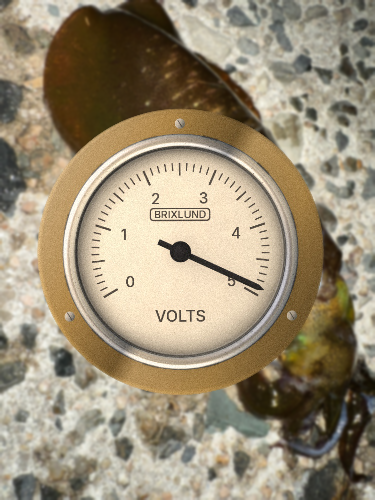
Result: 4.9 V
